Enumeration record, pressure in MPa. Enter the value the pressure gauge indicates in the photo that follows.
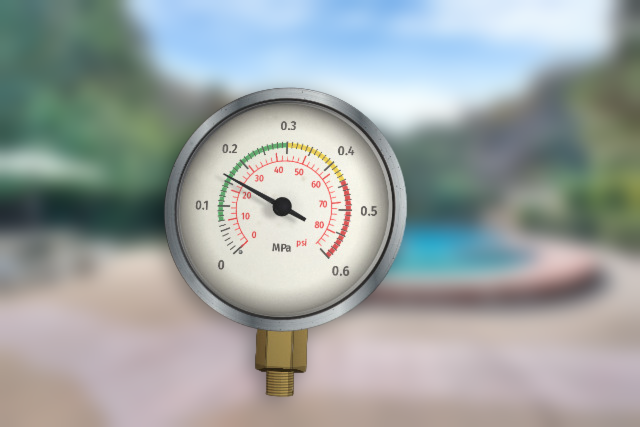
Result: 0.16 MPa
